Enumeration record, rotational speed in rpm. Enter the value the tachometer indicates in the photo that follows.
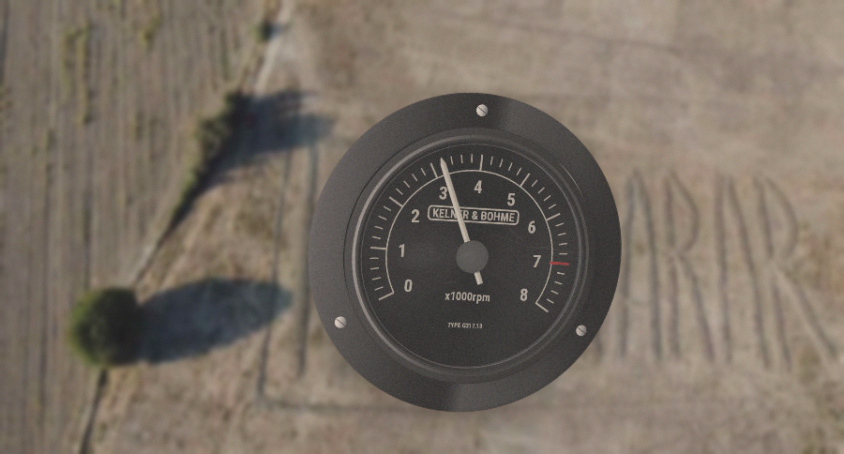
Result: 3200 rpm
